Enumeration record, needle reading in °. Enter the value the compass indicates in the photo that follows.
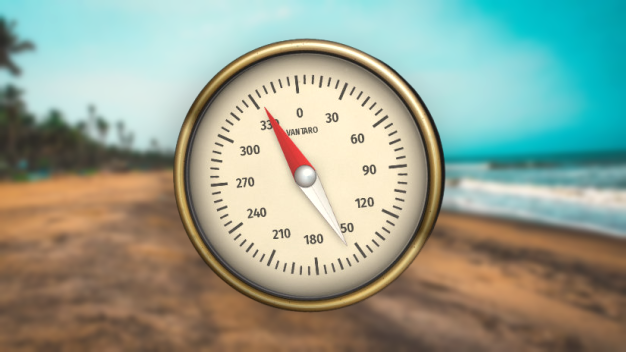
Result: 335 °
